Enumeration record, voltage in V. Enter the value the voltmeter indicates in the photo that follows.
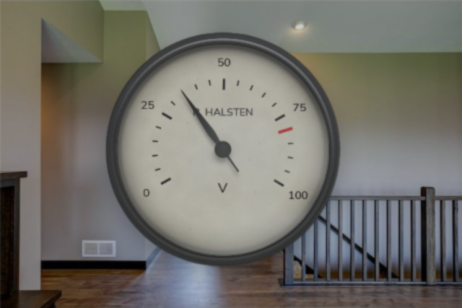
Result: 35 V
